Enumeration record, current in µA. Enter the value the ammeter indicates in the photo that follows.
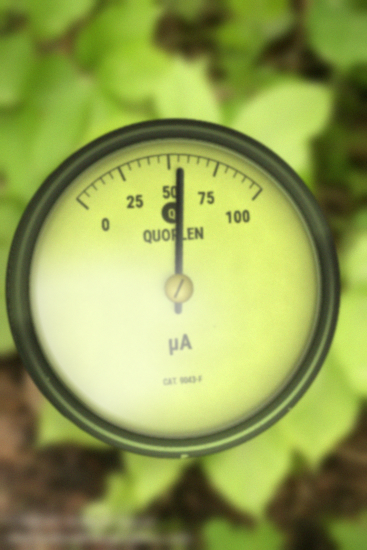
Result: 55 µA
